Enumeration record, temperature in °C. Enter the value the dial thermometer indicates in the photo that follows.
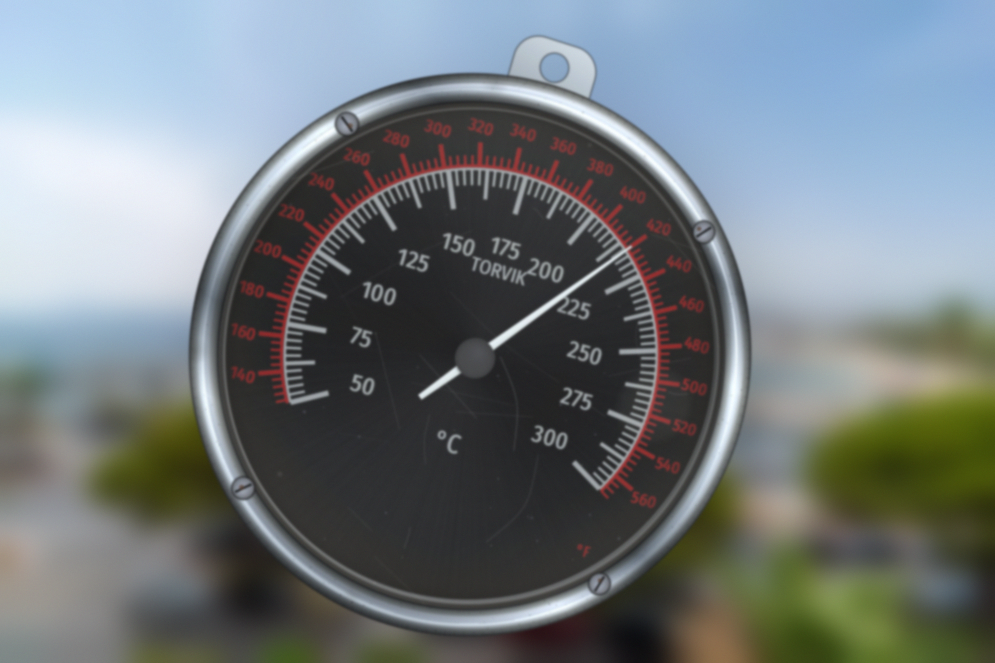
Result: 215 °C
